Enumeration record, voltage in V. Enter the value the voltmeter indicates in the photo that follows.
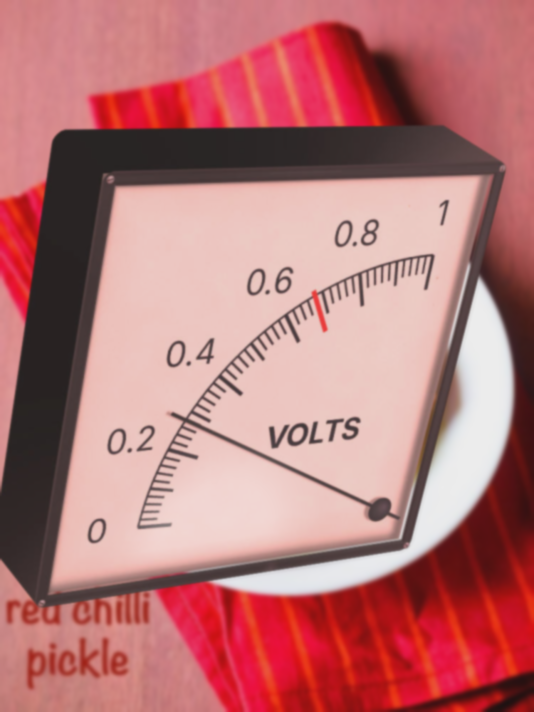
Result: 0.28 V
